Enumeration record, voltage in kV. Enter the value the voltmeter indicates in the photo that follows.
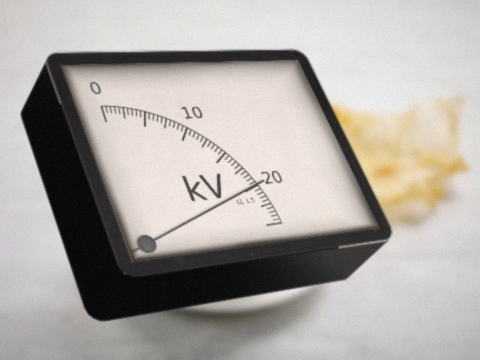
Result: 20 kV
